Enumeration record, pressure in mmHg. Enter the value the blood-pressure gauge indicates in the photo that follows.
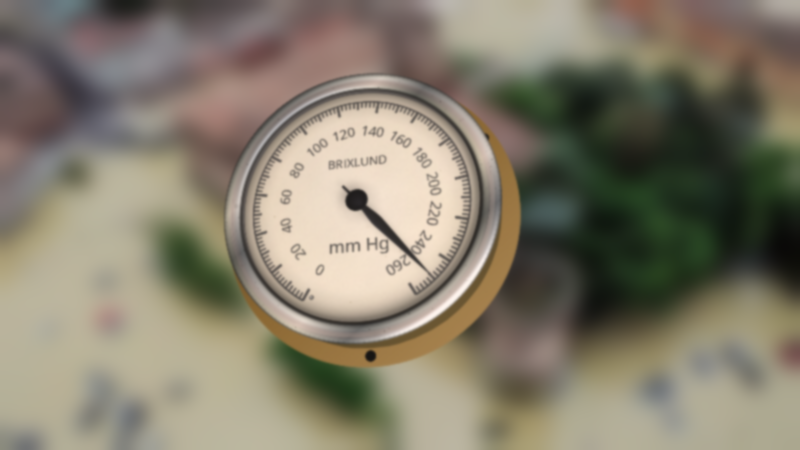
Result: 250 mmHg
